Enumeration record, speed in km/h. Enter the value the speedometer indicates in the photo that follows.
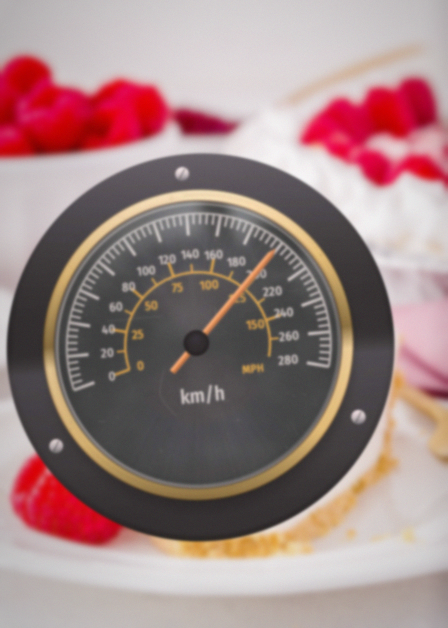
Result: 200 km/h
